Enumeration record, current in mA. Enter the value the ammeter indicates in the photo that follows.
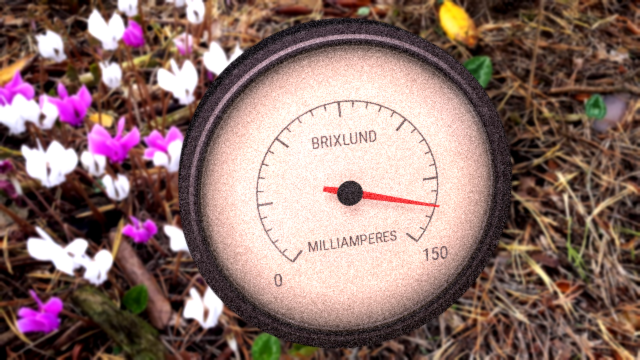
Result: 135 mA
